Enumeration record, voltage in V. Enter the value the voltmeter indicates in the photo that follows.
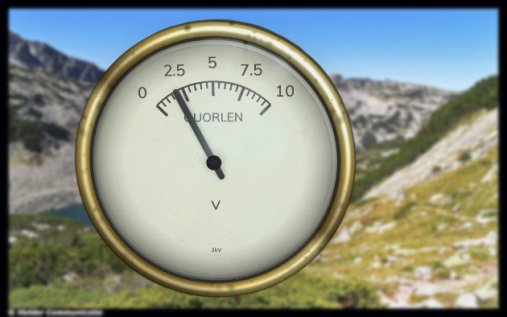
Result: 2 V
